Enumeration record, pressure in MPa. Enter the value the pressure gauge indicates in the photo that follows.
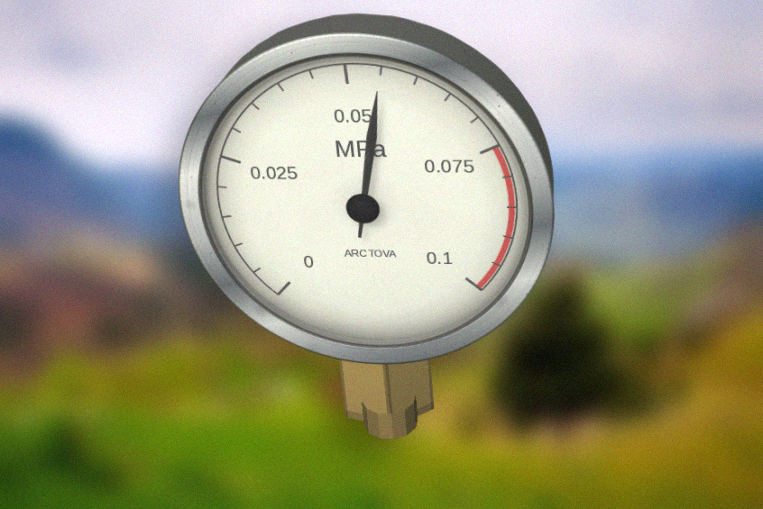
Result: 0.055 MPa
